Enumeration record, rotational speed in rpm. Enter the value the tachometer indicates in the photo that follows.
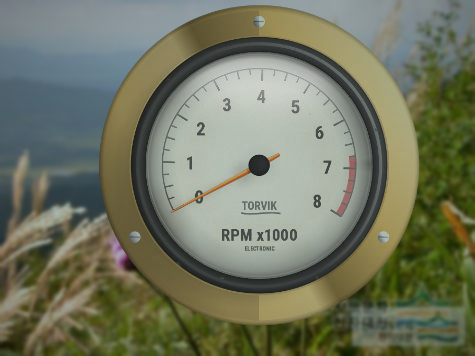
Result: 0 rpm
